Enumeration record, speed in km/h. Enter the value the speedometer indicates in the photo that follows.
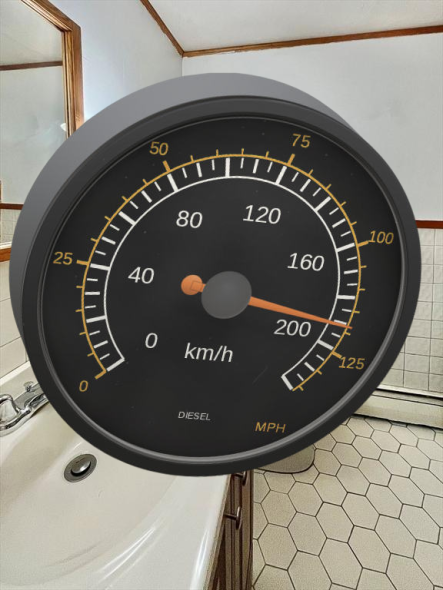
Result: 190 km/h
